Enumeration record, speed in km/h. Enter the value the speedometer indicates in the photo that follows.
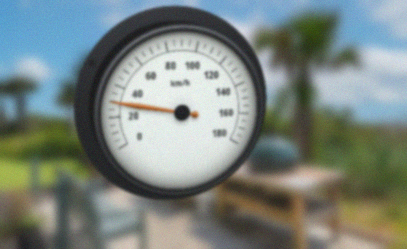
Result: 30 km/h
